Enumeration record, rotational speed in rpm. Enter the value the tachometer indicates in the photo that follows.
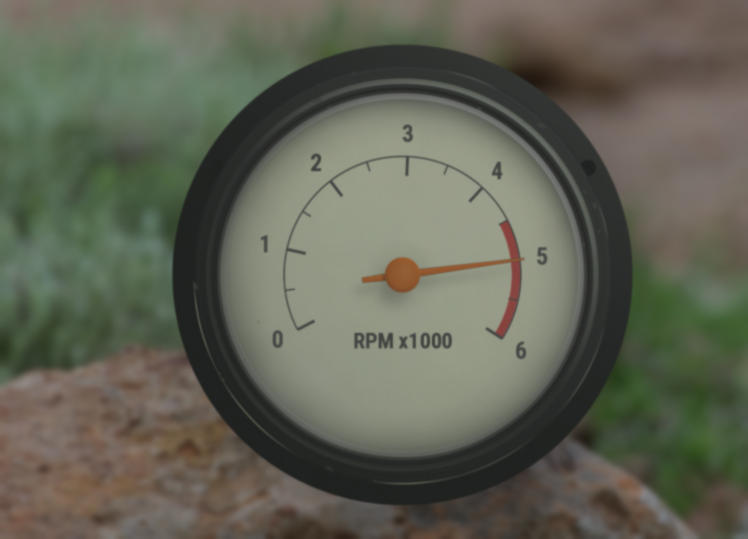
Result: 5000 rpm
